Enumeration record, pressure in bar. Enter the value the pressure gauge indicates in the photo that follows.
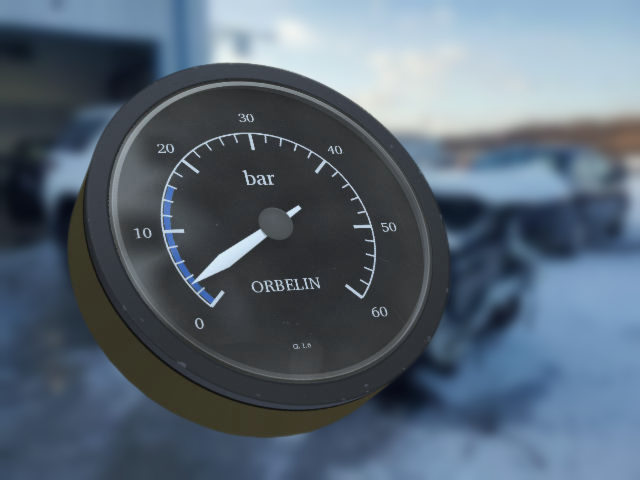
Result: 3 bar
